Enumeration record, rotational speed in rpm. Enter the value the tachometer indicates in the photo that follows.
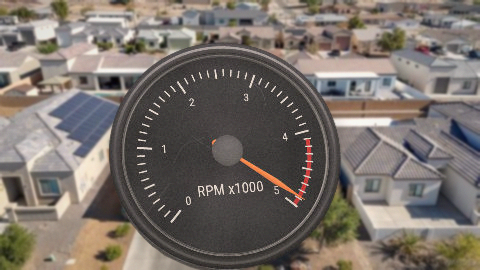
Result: 4900 rpm
